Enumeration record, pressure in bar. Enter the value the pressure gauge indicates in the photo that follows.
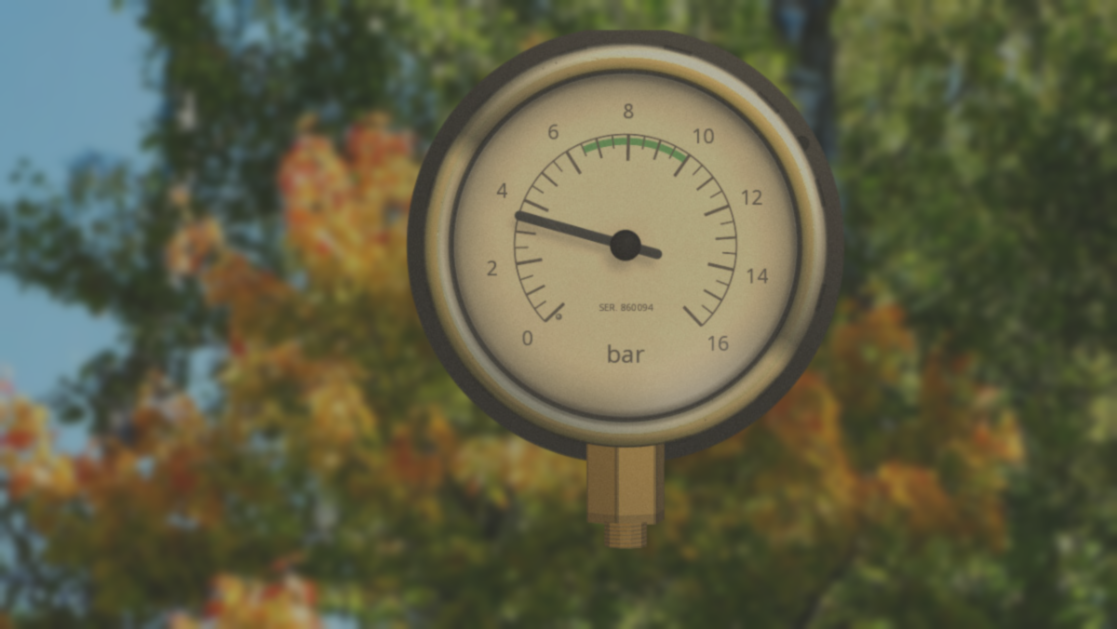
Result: 3.5 bar
